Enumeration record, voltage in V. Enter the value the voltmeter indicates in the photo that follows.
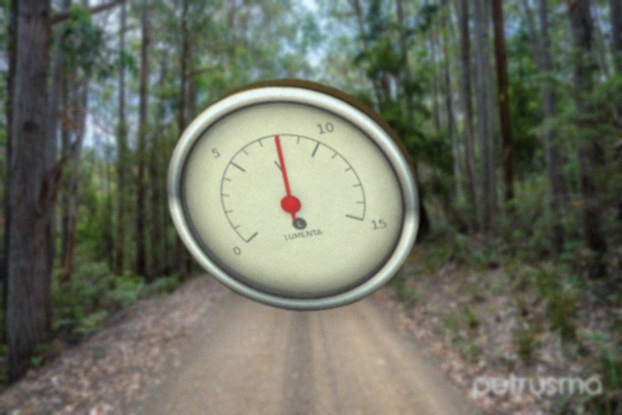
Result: 8 V
